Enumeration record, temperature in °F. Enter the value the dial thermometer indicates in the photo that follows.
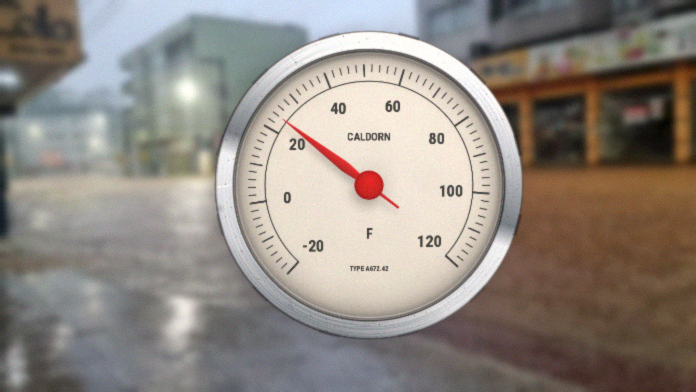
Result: 24 °F
